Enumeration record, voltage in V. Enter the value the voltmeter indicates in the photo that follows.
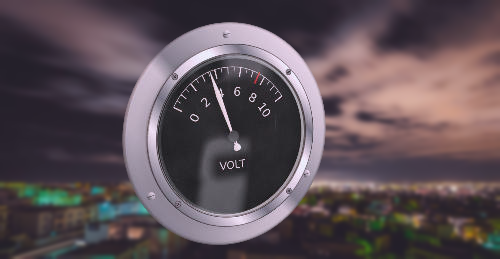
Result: 3.5 V
